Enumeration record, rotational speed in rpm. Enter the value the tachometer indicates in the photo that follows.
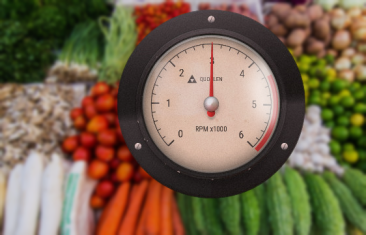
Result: 3000 rpm
